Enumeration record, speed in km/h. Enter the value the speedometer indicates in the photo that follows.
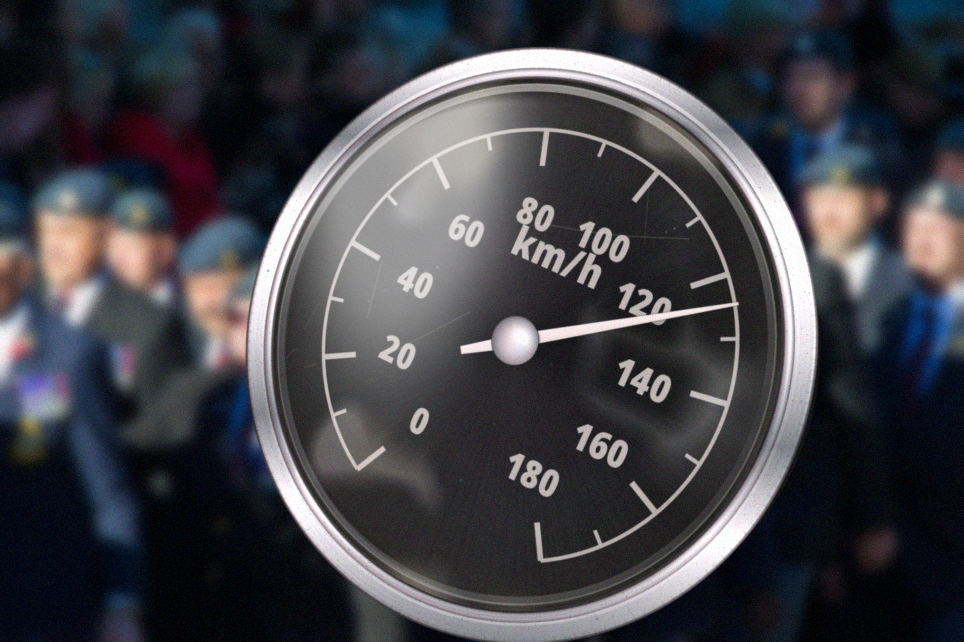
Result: 125 km/h
